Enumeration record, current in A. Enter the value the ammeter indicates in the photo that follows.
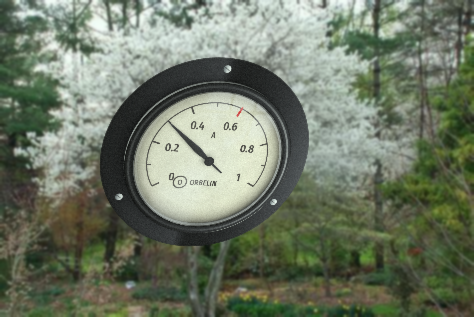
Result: 0.3 A
